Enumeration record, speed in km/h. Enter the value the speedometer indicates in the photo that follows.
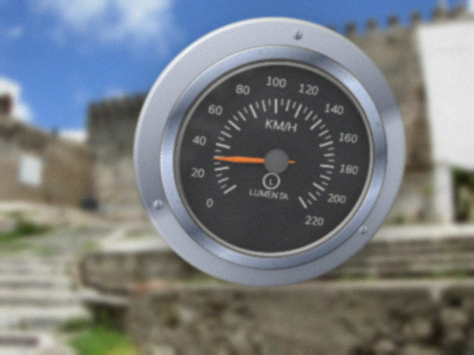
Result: 30 km/h
